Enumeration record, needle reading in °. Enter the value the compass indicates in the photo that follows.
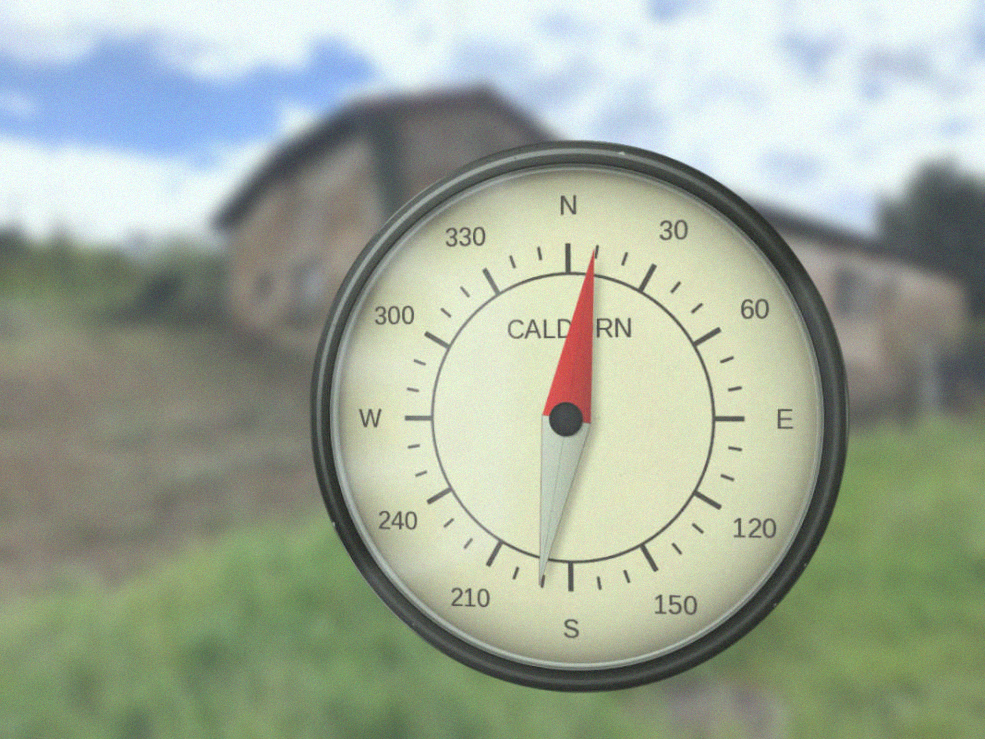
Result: 10 °
